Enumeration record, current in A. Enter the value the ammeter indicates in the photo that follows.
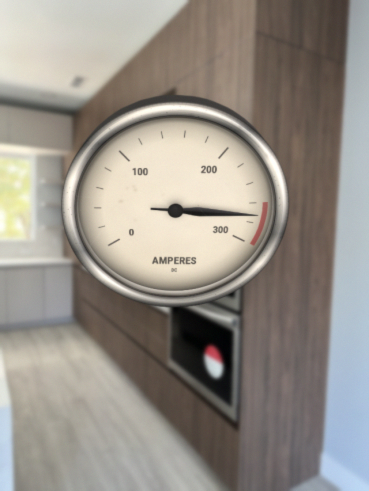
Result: 270 A
